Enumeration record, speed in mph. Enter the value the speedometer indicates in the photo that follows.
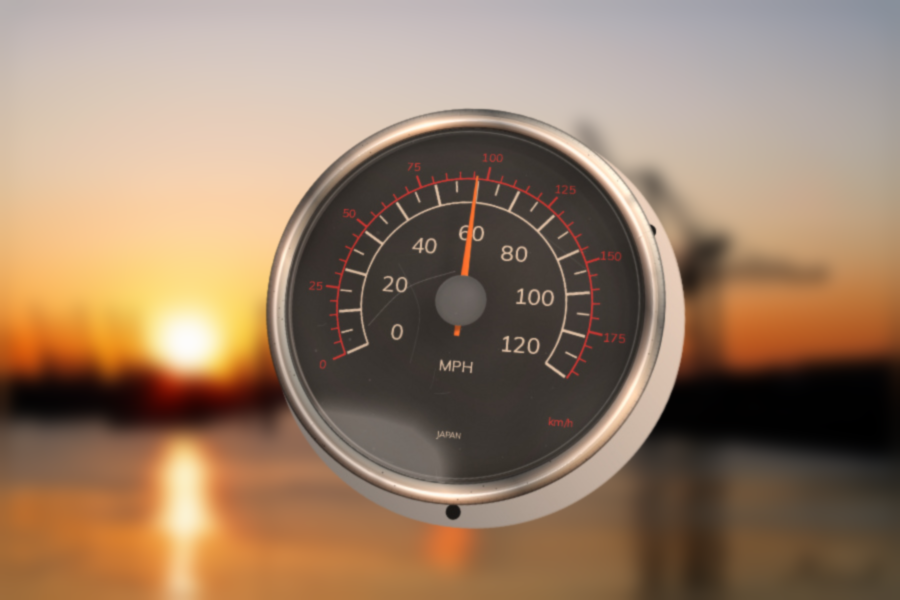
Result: 60 mph
